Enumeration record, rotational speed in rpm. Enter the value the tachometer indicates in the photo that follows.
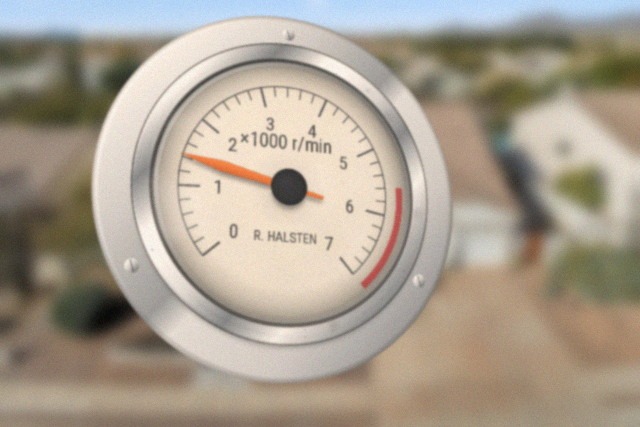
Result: 1400 rpm
